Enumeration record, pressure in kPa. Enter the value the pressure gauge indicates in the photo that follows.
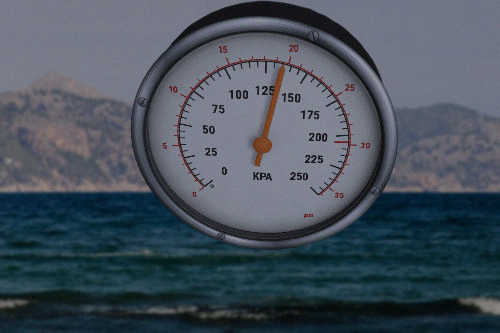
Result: 135 kPa
